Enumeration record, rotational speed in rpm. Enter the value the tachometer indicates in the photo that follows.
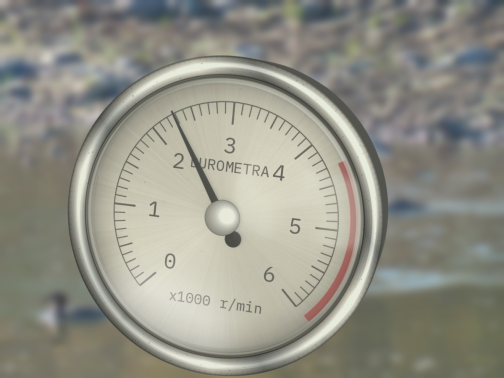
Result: 2300 rpm
